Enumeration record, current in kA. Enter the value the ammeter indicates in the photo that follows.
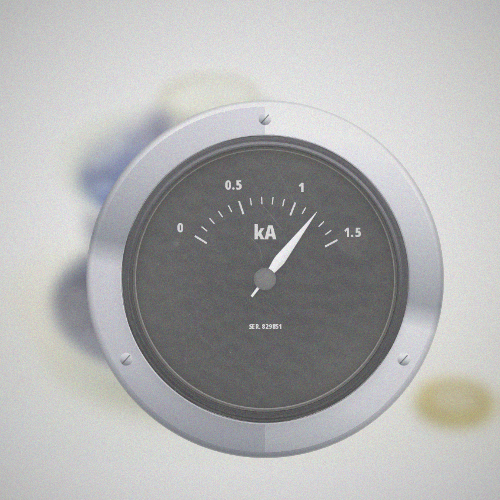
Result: 1.2 kA
